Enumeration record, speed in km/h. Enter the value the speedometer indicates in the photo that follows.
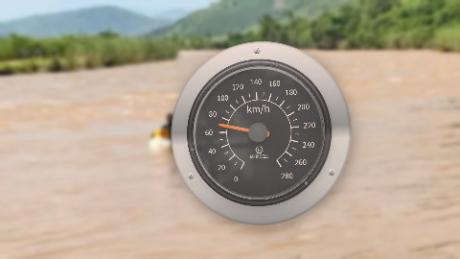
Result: 70 km/h
